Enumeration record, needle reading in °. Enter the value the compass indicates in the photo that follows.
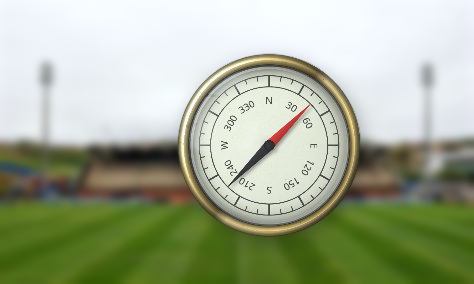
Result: 45 °
